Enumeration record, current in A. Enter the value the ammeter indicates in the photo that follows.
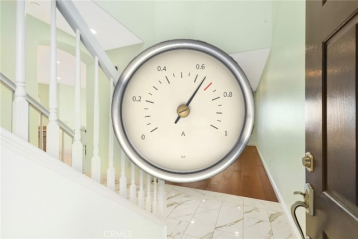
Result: 0.65 A
